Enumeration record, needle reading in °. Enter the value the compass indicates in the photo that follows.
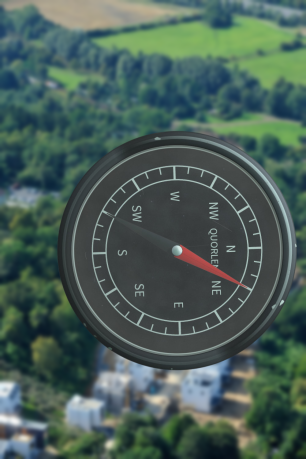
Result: 30 °
